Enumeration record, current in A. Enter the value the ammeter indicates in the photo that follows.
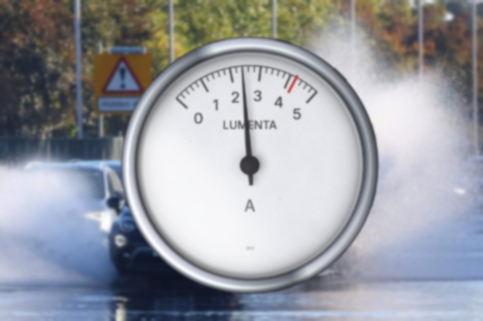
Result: 2.4 A
